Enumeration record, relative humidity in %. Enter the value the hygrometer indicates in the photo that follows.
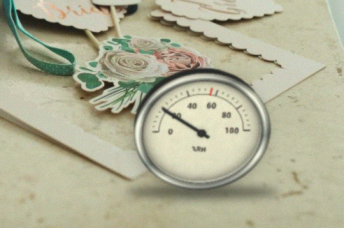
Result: 20 %
